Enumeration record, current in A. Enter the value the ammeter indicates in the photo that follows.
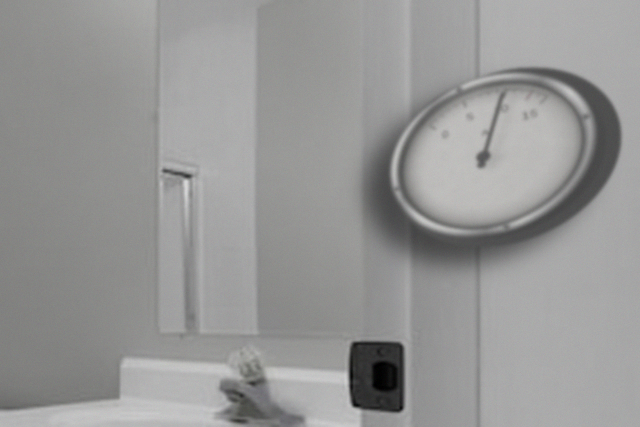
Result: 10 A
